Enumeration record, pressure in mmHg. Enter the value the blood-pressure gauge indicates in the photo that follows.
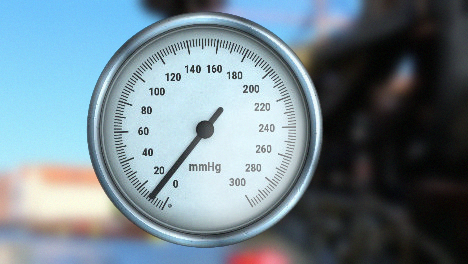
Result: 10 mmHg
